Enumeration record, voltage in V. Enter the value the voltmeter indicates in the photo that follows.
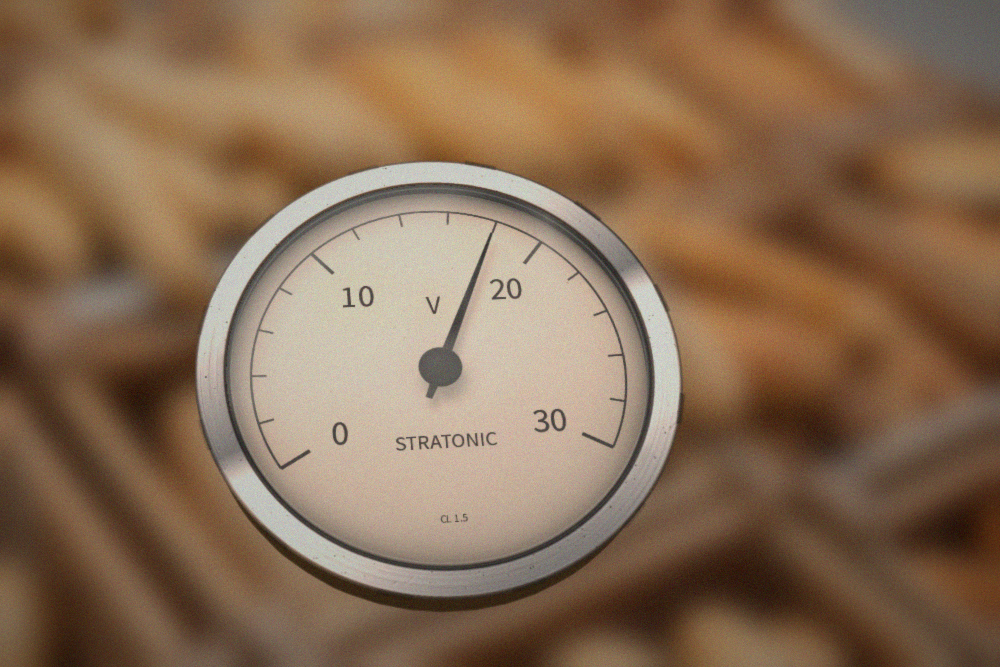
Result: 18 V
